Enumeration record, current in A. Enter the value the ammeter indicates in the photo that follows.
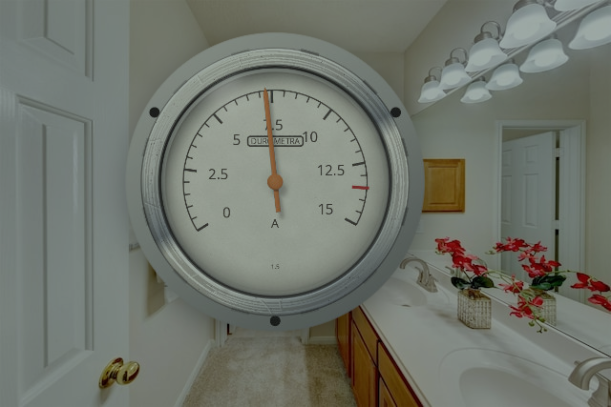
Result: 7.25 A
